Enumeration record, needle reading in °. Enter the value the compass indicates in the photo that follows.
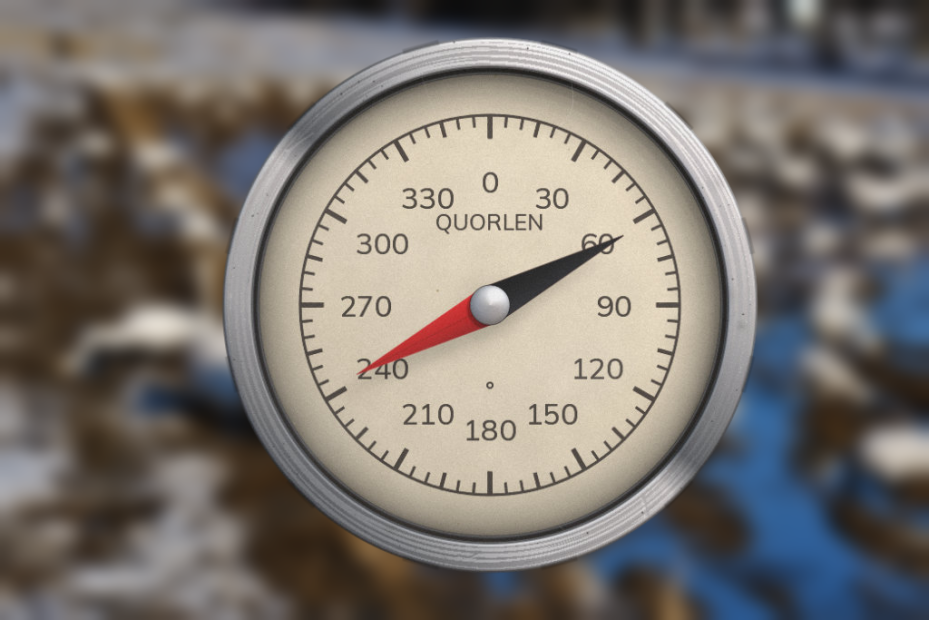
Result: 242.5 °
